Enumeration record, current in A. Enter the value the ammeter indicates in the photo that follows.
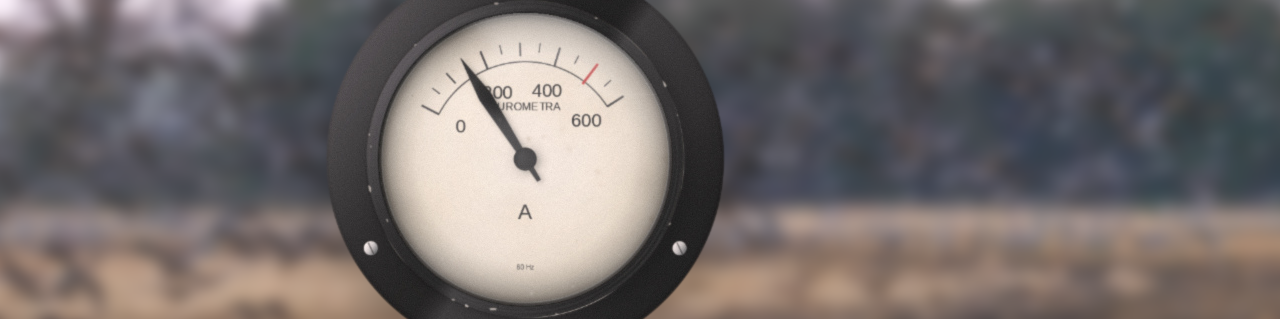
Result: 150 A
